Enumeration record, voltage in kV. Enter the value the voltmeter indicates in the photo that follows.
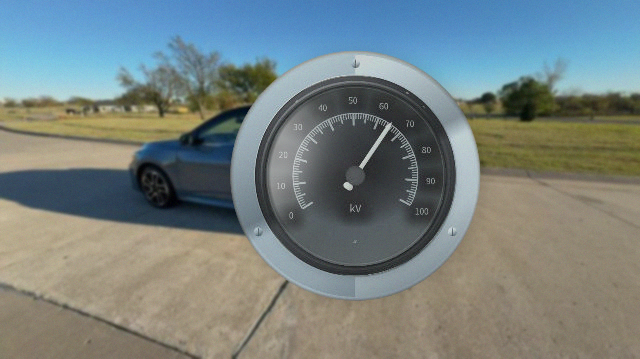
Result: 65 kV
